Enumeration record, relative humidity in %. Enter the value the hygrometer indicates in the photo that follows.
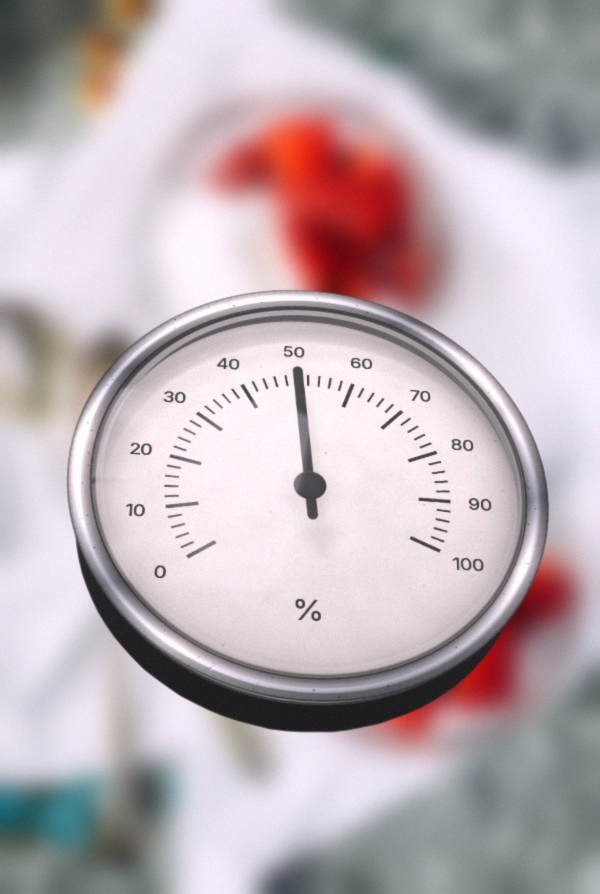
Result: 50 %
